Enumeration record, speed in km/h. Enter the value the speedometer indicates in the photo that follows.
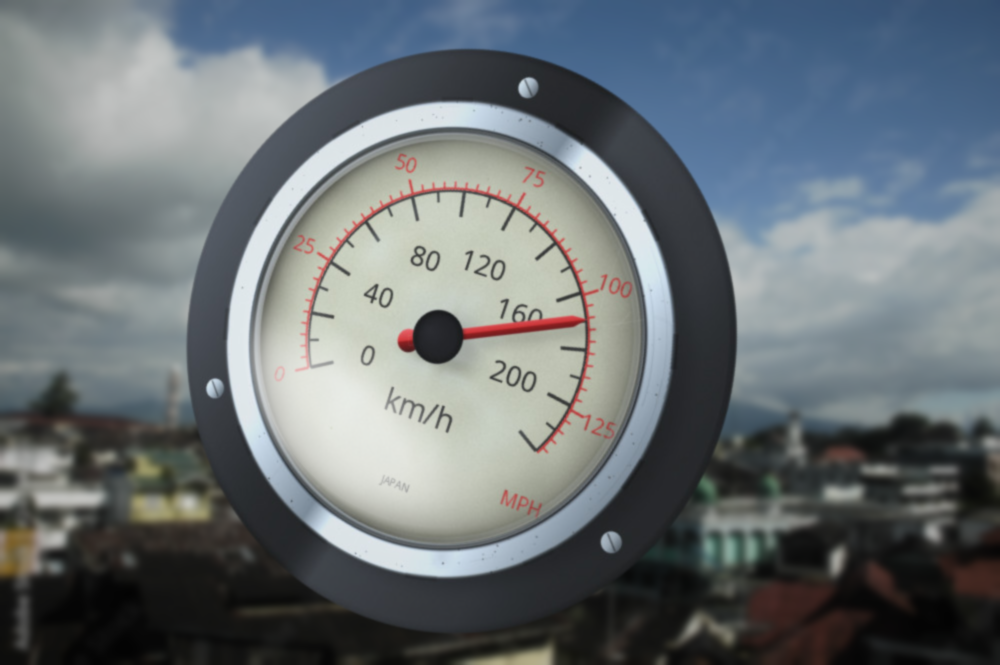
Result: 170 km/h
